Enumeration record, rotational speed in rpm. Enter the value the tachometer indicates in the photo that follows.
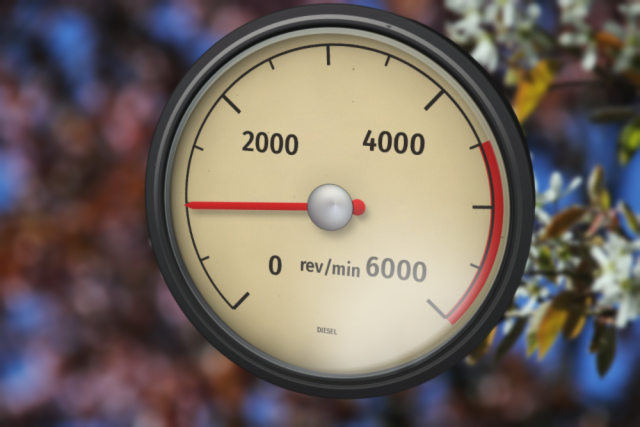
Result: 1000 rpm
